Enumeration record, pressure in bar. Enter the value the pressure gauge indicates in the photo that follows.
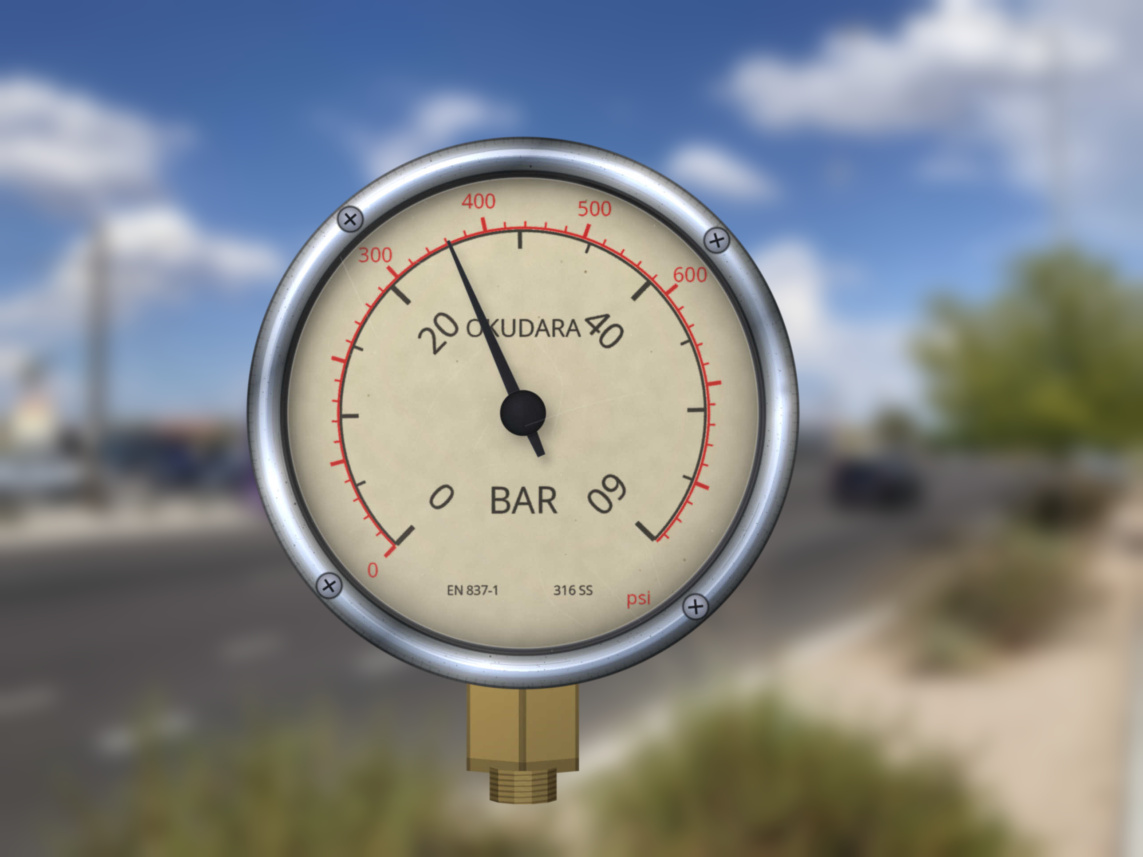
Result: 25 bar
